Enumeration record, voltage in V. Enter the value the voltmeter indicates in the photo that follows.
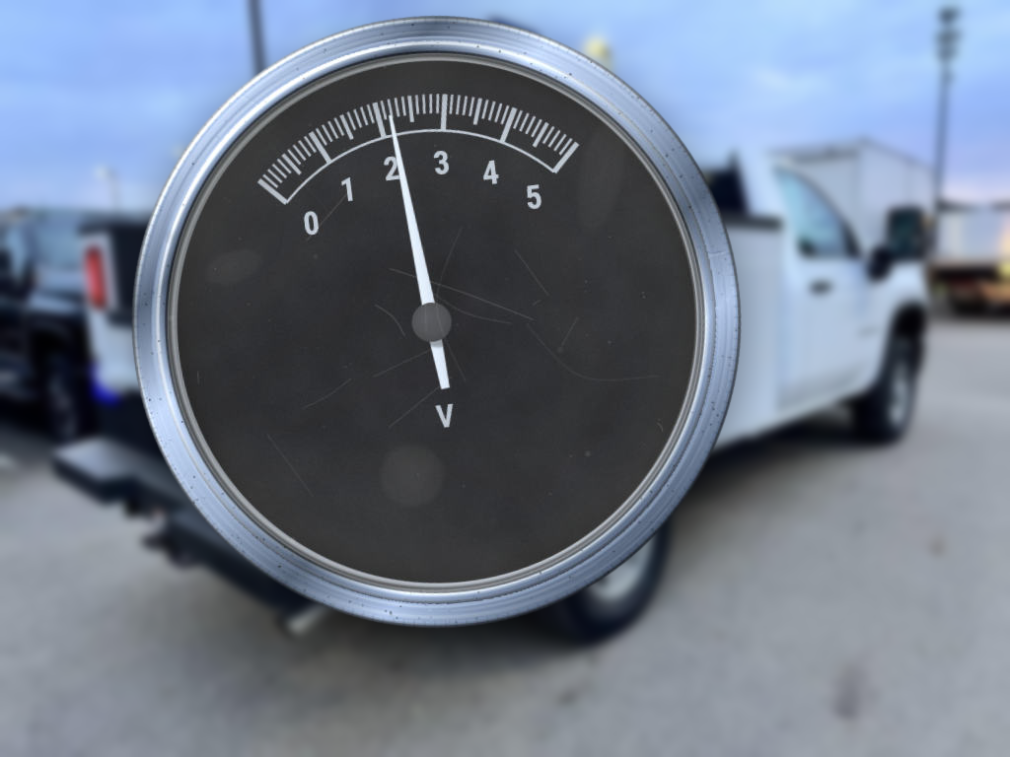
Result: 2.2 V
